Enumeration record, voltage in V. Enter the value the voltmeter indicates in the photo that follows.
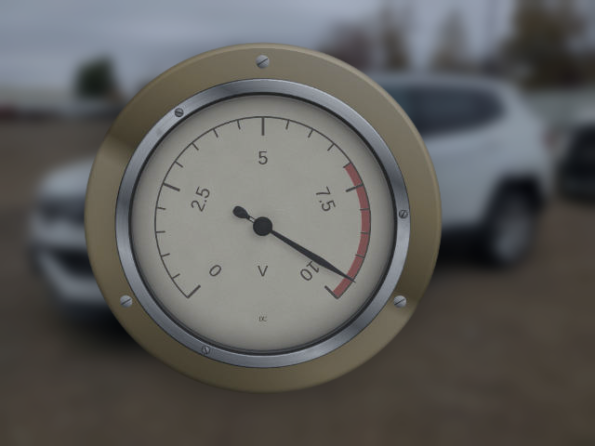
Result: 9.5 V
